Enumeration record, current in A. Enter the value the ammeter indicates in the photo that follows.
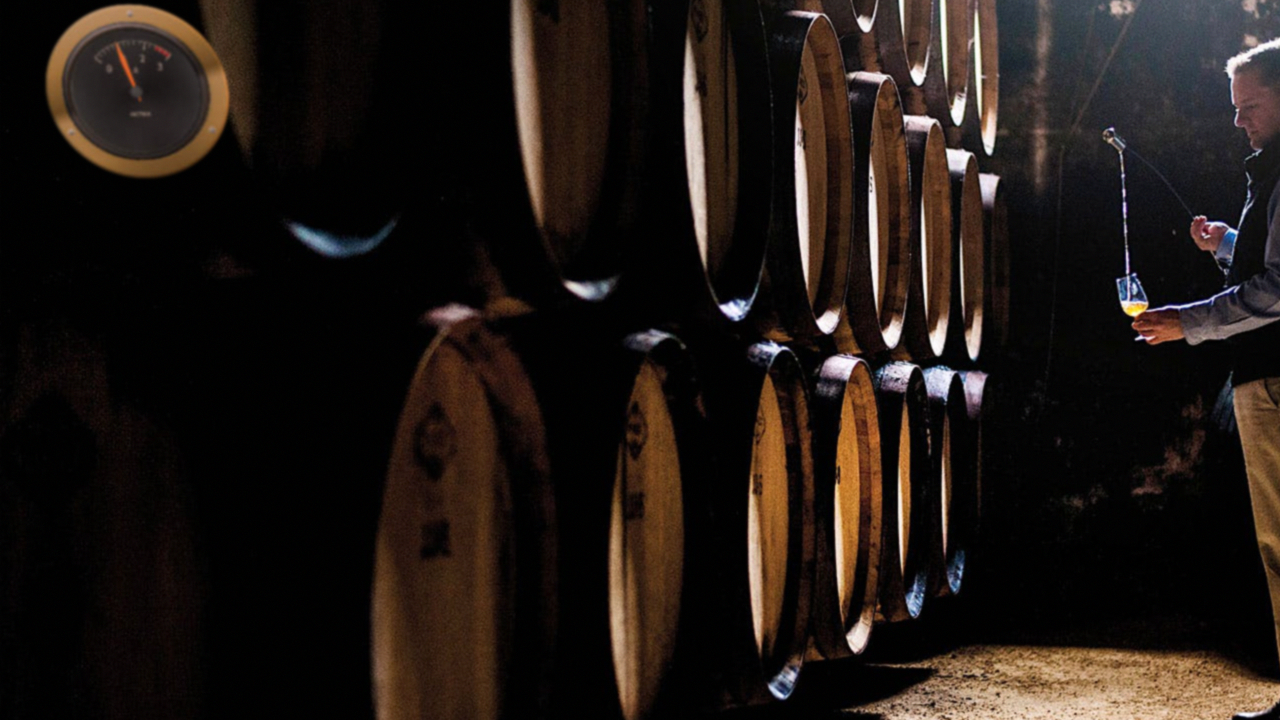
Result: 1 A
